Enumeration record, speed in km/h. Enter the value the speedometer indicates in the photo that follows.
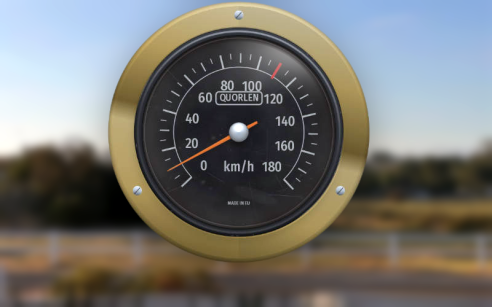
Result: 10 km/h
